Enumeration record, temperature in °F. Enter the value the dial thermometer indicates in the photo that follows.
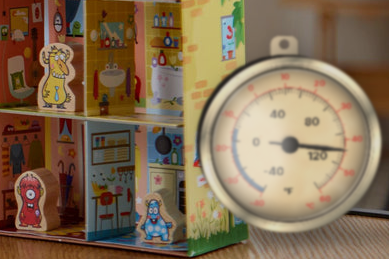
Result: 110 °F
